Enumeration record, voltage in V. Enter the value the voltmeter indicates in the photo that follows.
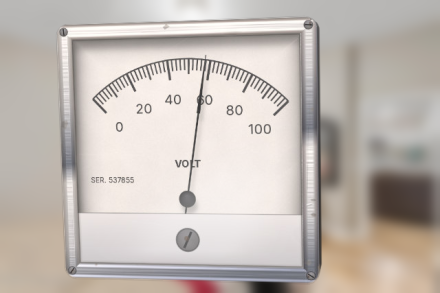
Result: 58 V
